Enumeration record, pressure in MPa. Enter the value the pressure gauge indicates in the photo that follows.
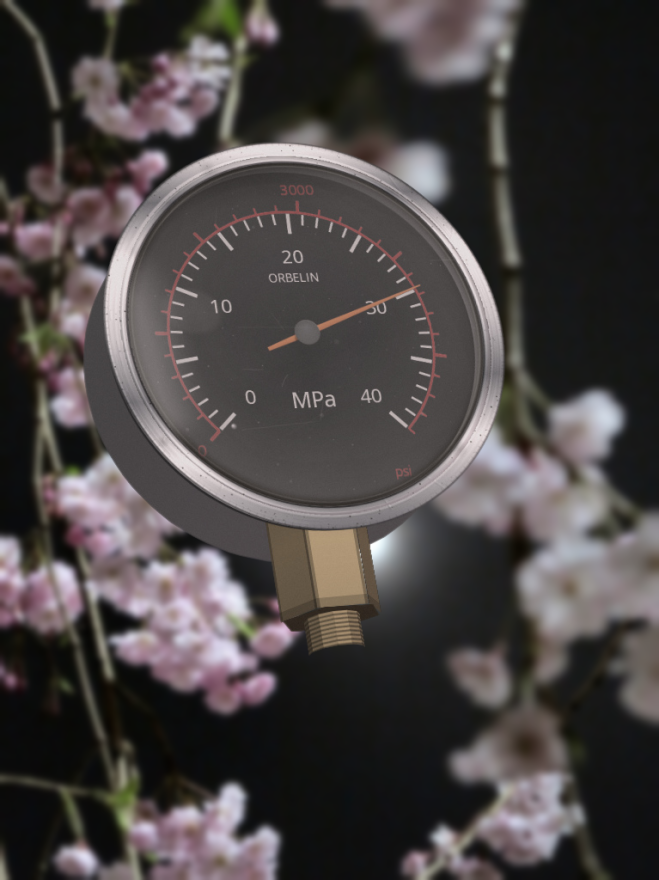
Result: 30 MPa
